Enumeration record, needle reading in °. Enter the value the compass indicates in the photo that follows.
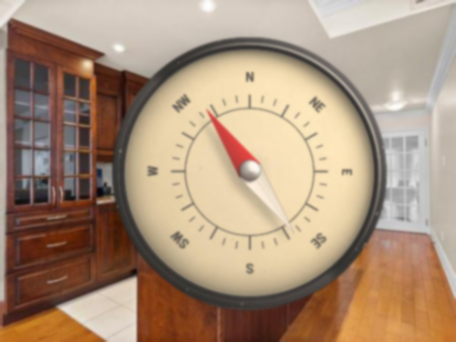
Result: 325 °
